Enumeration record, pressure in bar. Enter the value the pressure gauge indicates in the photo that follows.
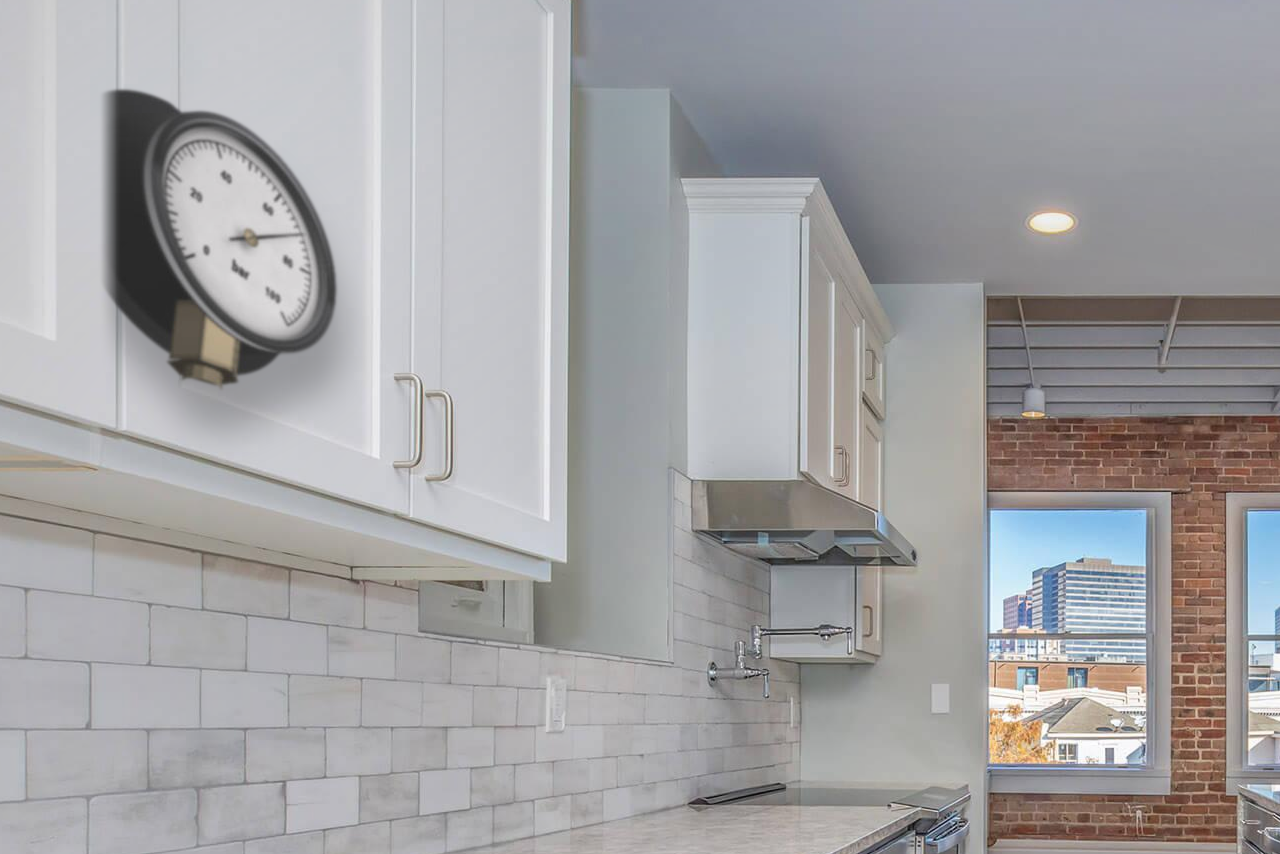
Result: 70 bar
